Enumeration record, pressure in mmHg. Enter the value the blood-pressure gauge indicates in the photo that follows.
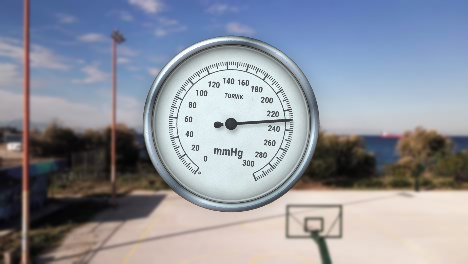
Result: 230 mmHg
